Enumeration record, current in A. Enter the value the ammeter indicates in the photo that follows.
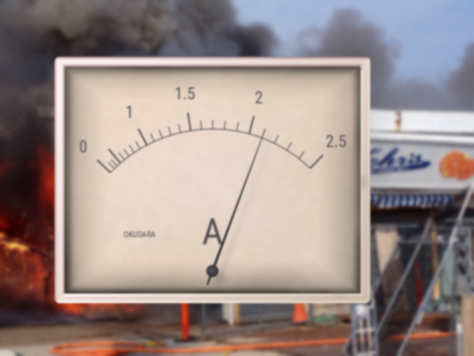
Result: 2.1 A
